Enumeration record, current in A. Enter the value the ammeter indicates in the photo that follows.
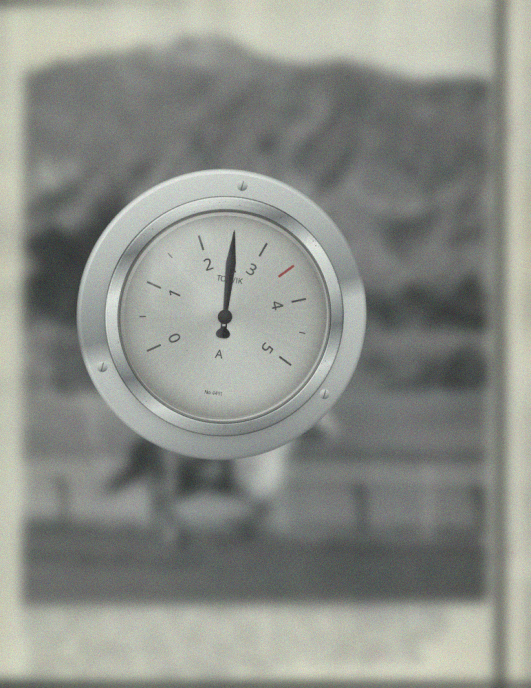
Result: 2.5 A
